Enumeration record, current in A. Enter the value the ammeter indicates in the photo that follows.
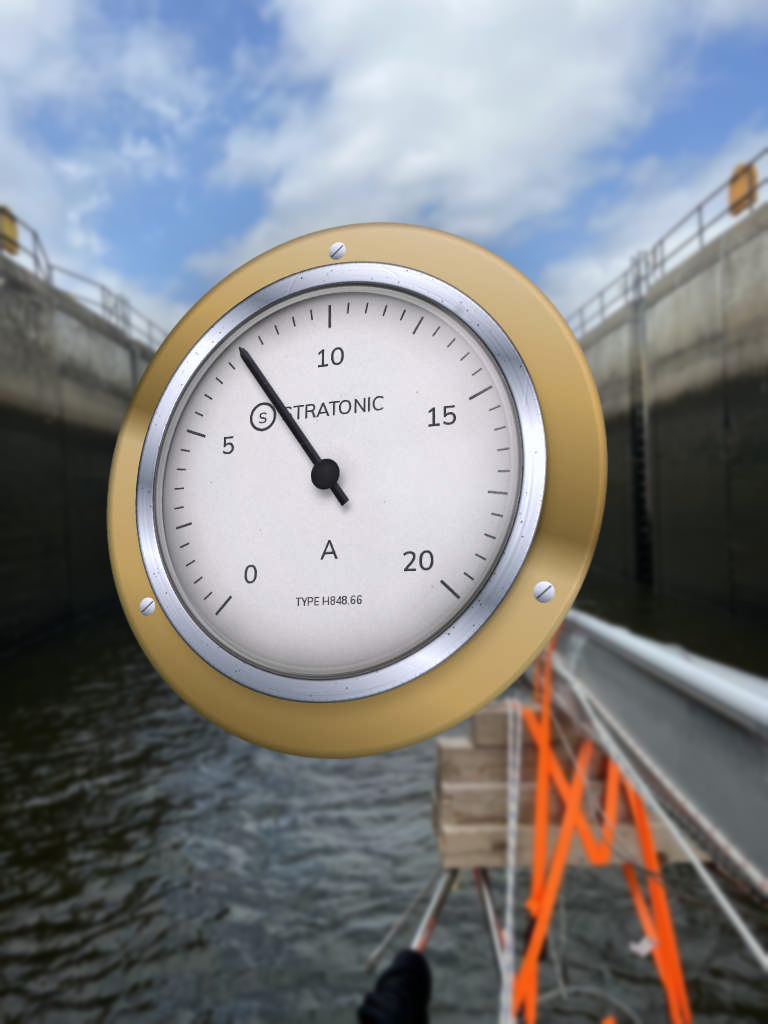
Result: 7.5 A
